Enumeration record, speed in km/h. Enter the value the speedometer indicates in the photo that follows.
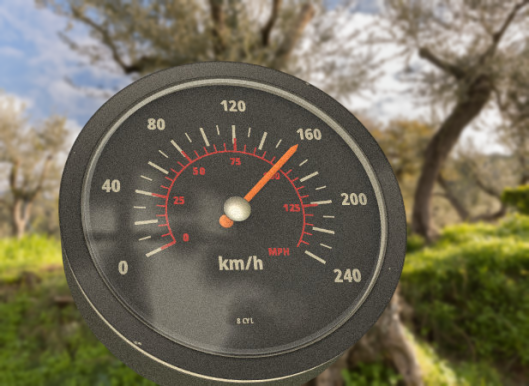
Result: 160 km/h
